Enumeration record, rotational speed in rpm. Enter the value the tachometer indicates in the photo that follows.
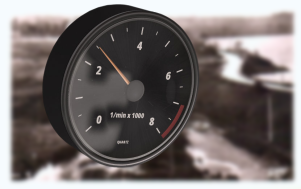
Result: 2500 rpm
